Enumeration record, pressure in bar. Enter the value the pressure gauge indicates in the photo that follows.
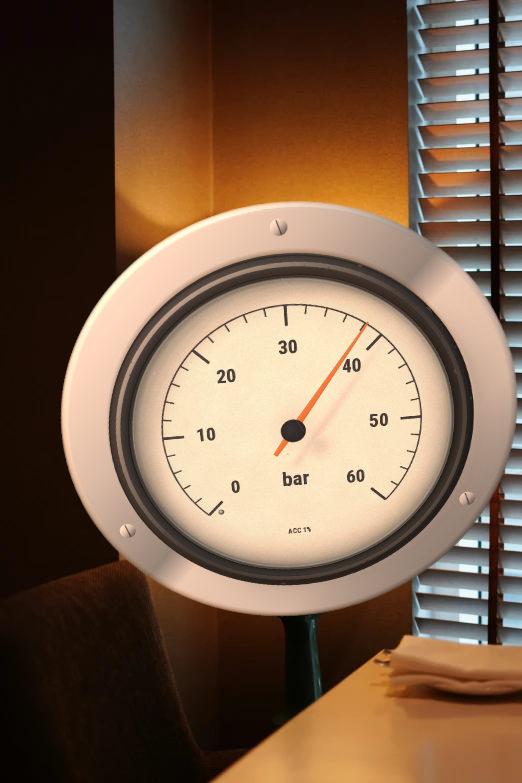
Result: 38 bar
